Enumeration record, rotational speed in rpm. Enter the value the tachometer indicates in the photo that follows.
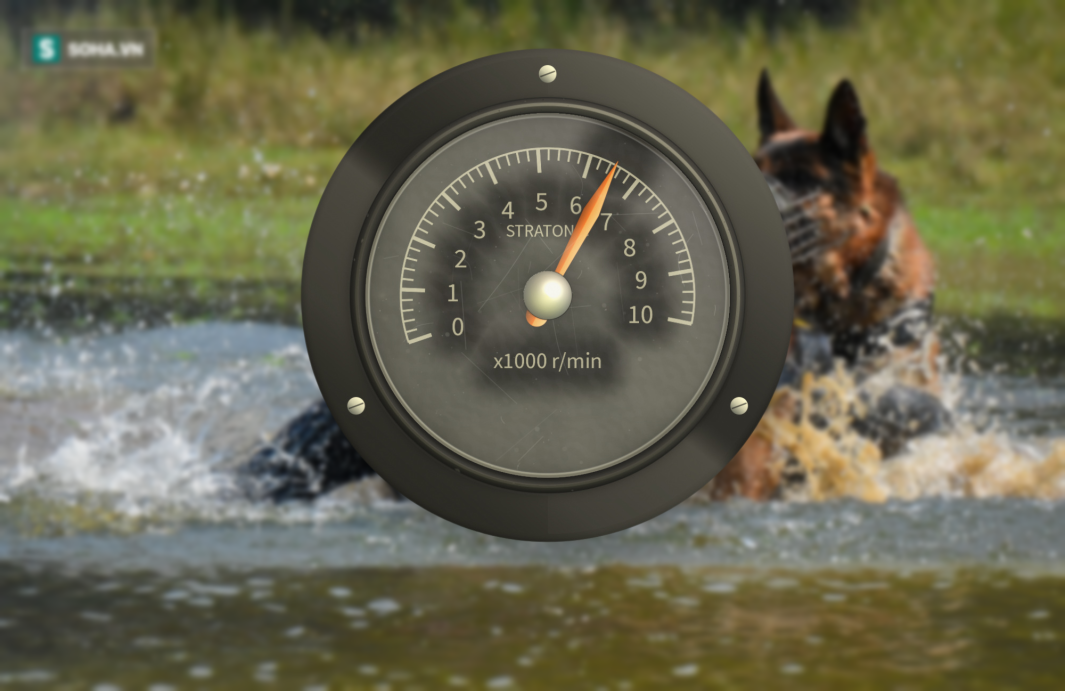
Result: 6500 rpm
